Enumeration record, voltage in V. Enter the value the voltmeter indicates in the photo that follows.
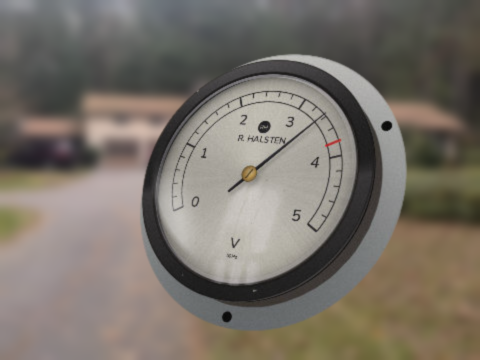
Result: 3.4 V
